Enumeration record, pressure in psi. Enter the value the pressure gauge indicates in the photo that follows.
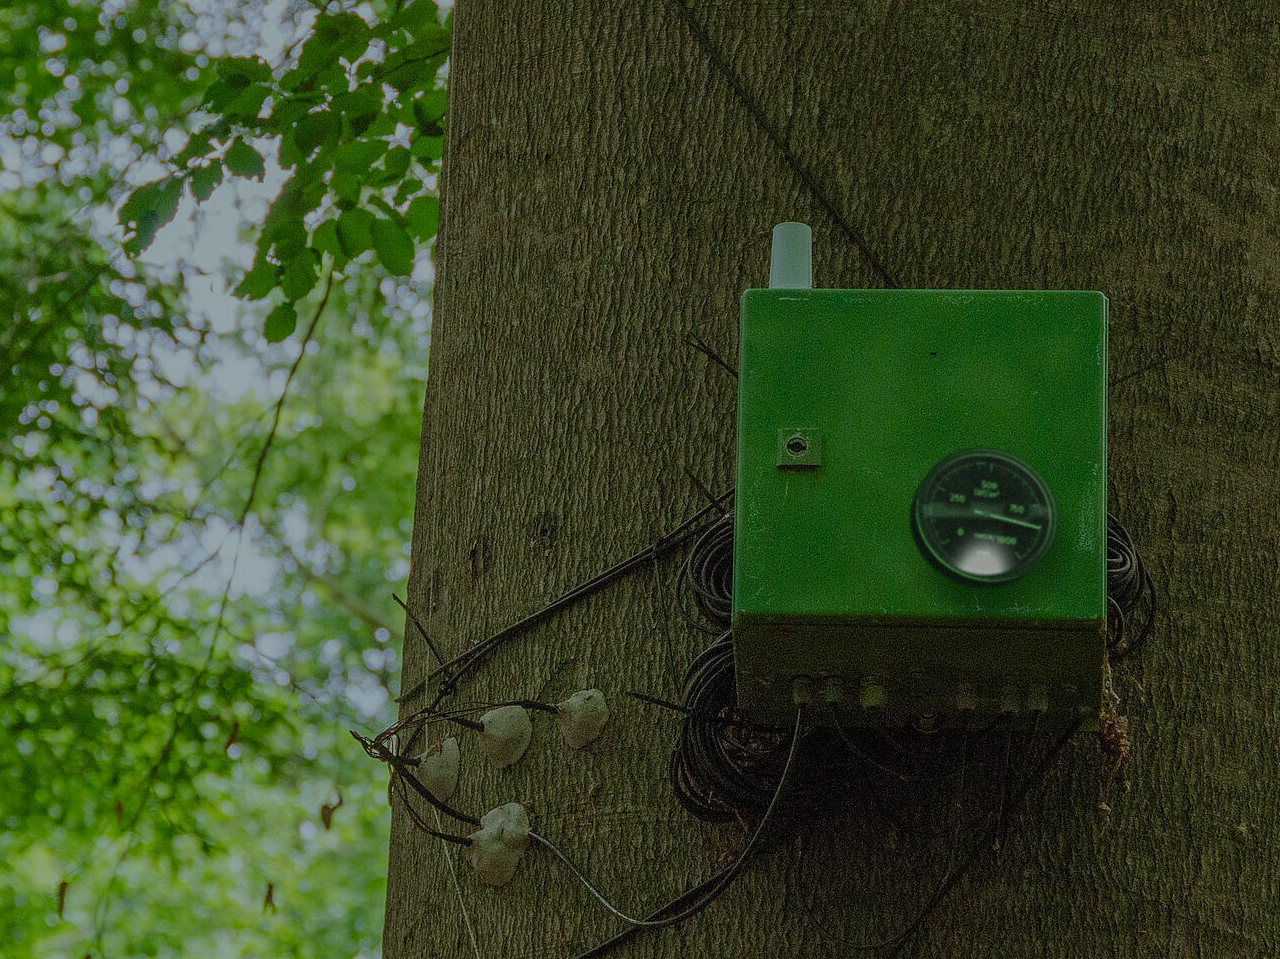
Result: 850 psi
